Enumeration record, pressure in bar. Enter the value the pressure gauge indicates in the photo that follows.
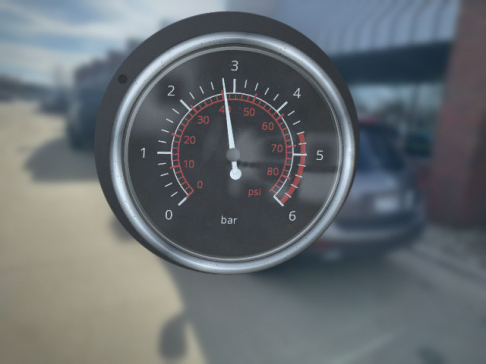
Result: 2.8 bar
